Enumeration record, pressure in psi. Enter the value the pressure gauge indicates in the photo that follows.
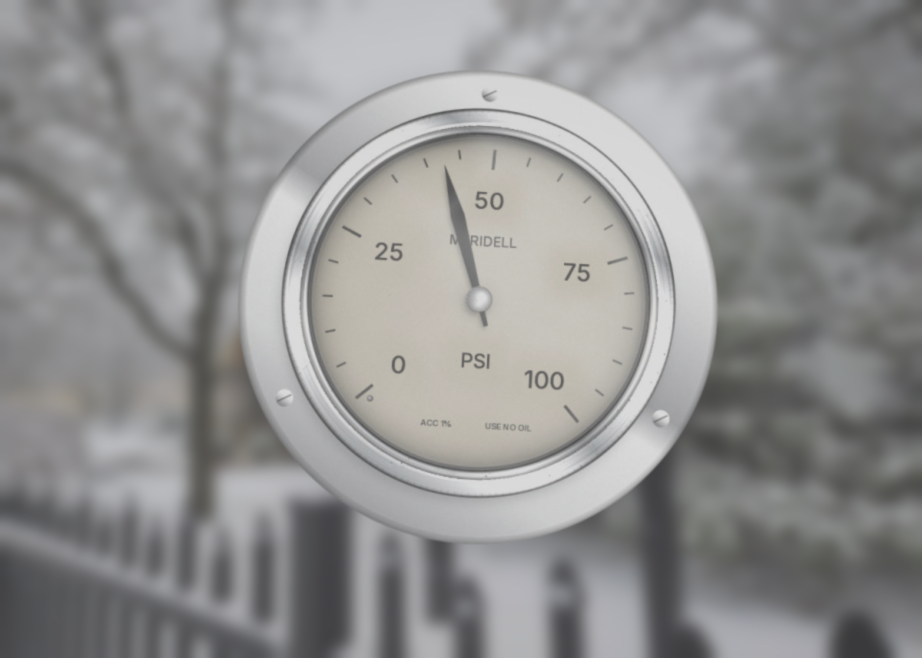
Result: 42.5 psi
